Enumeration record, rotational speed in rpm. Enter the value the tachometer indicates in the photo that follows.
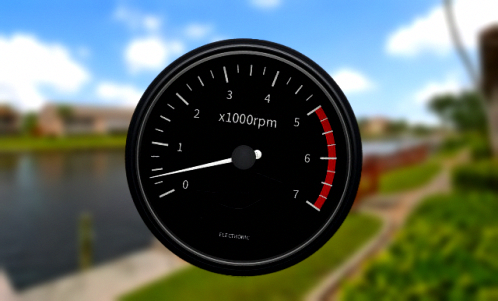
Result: 375 rpm
